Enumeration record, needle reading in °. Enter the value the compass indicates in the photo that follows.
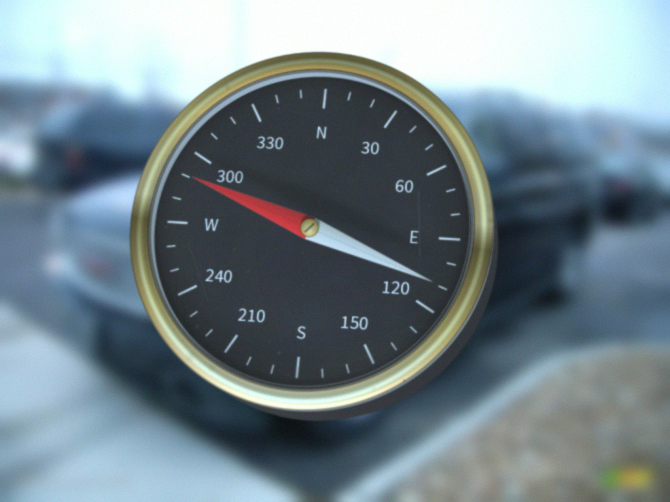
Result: 290 °
